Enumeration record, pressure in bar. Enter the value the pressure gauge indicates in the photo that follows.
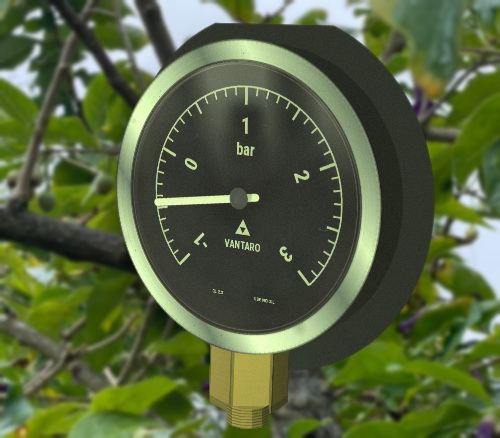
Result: -0.45 bar
